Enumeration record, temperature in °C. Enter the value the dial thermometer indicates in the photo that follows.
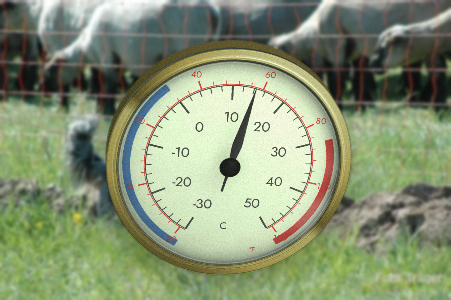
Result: 14 °C
